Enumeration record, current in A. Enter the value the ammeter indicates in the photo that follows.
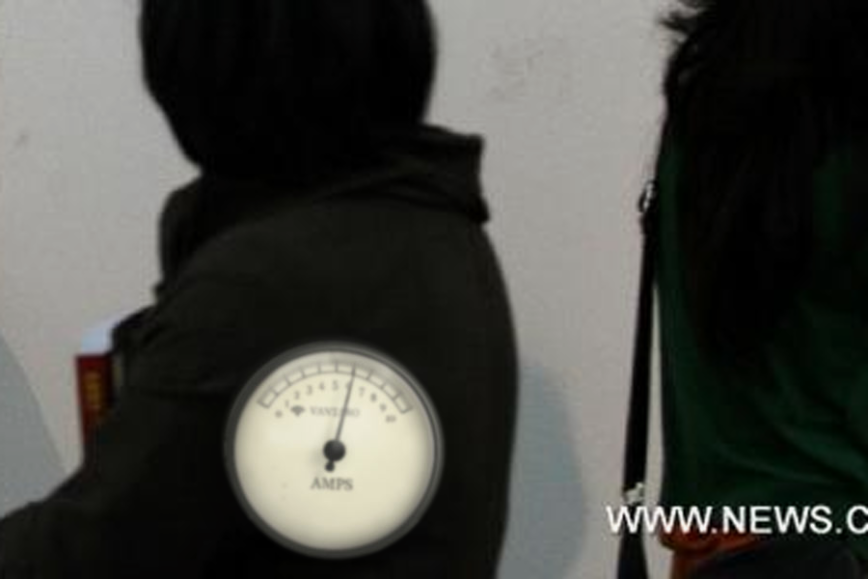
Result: 6 A
